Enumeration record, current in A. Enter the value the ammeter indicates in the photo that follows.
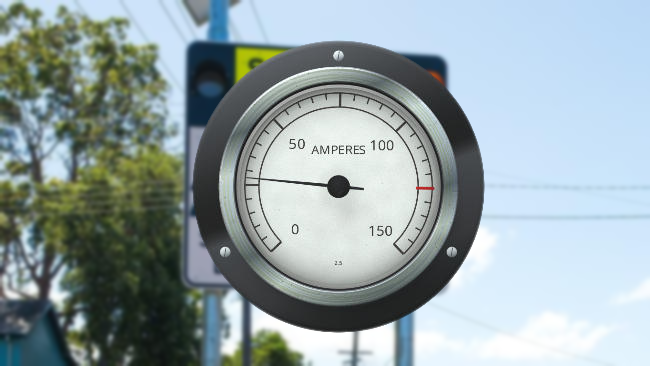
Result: 27.5 A
